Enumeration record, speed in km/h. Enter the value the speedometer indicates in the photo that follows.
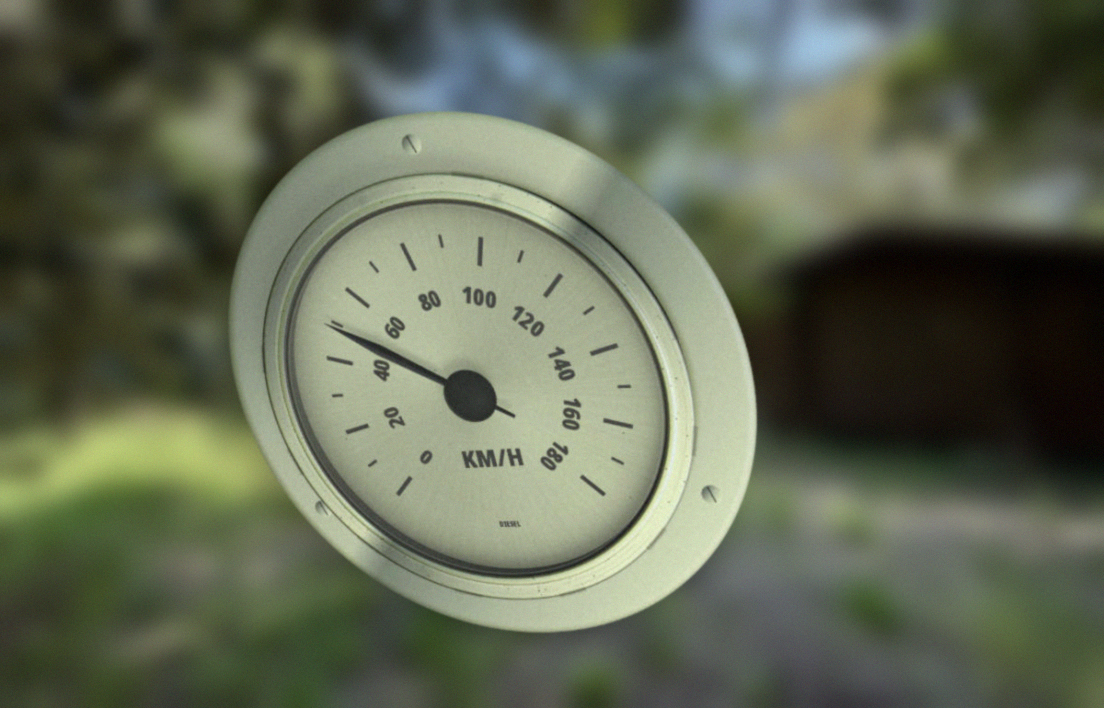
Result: 50 km/h
